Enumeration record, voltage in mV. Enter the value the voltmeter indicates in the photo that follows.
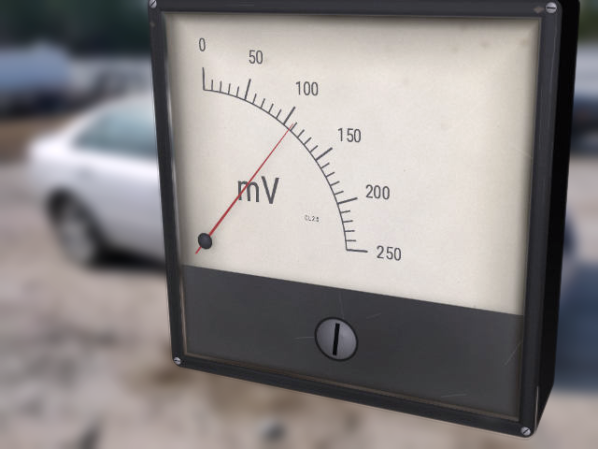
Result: 110 mV
